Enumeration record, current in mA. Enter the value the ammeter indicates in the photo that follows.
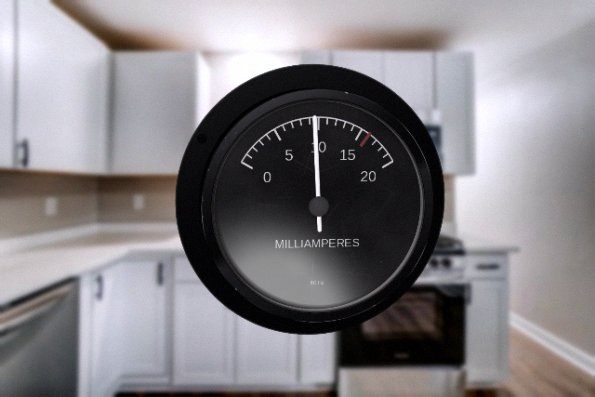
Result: 9.5 mA
